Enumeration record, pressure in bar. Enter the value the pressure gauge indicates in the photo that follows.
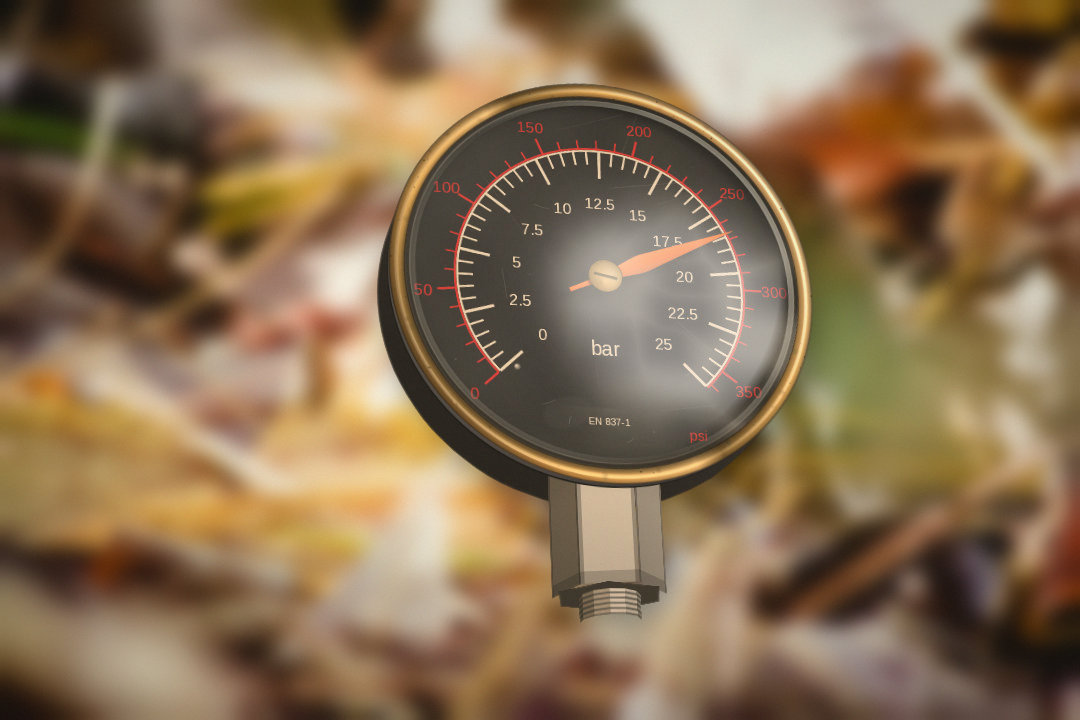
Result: 18.5 bar
